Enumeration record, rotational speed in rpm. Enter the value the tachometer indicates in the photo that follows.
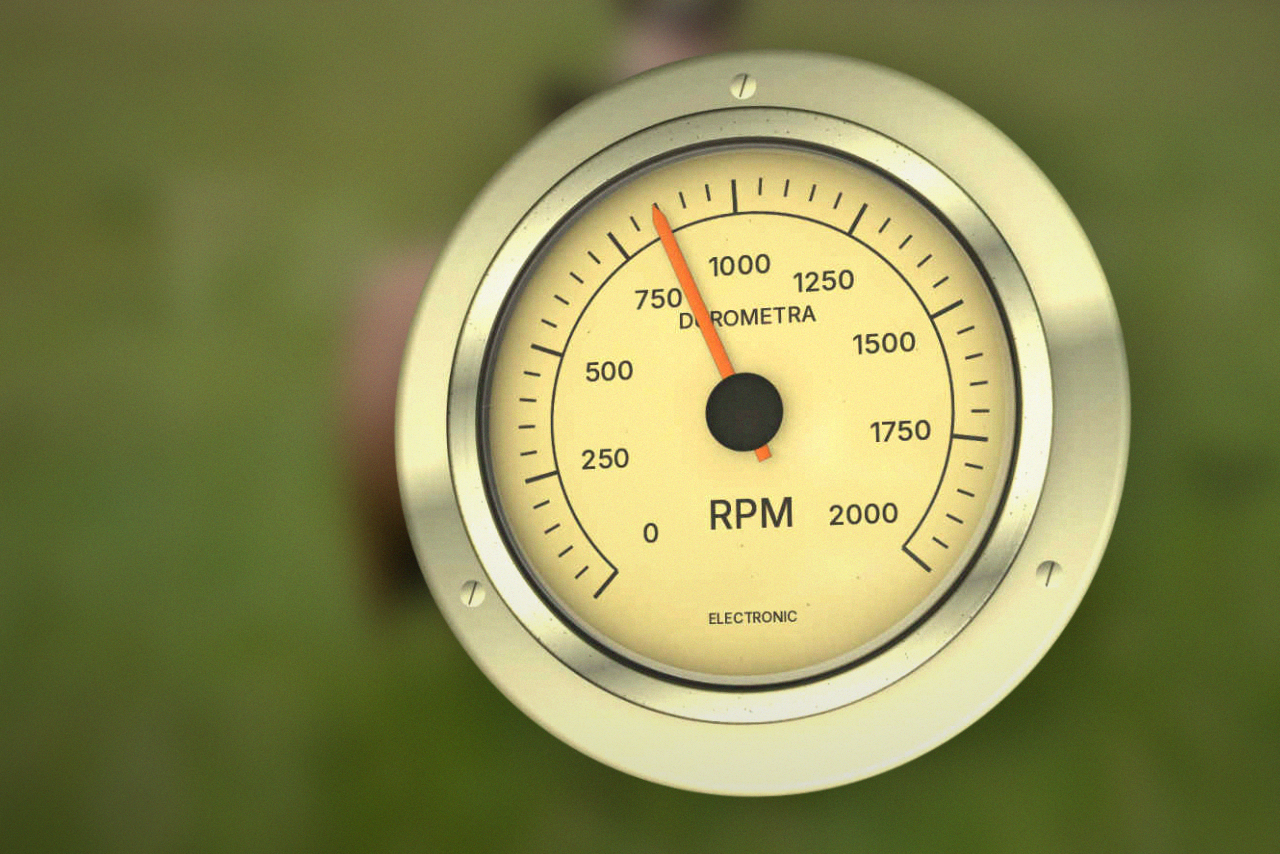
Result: 850 rpm
